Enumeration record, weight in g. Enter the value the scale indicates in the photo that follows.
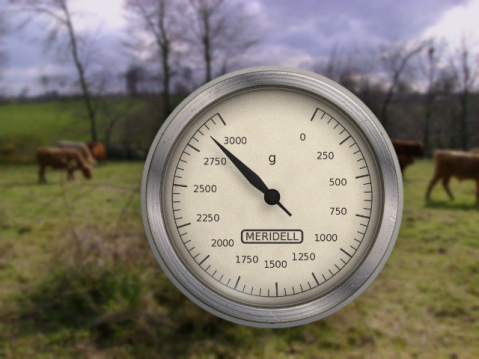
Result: 2875 g
